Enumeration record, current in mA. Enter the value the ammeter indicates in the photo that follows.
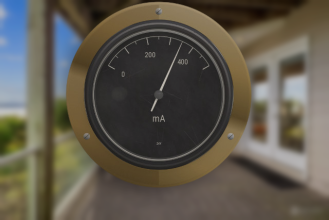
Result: 350 mA
